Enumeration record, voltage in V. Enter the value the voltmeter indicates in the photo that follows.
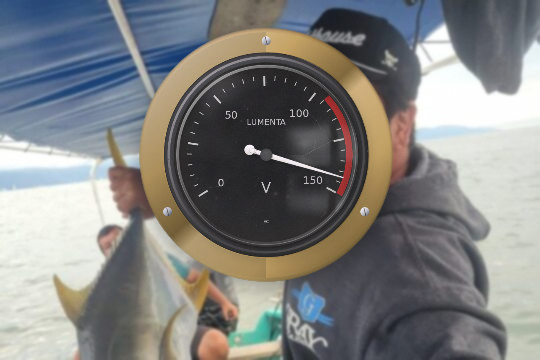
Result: 142.5 V
